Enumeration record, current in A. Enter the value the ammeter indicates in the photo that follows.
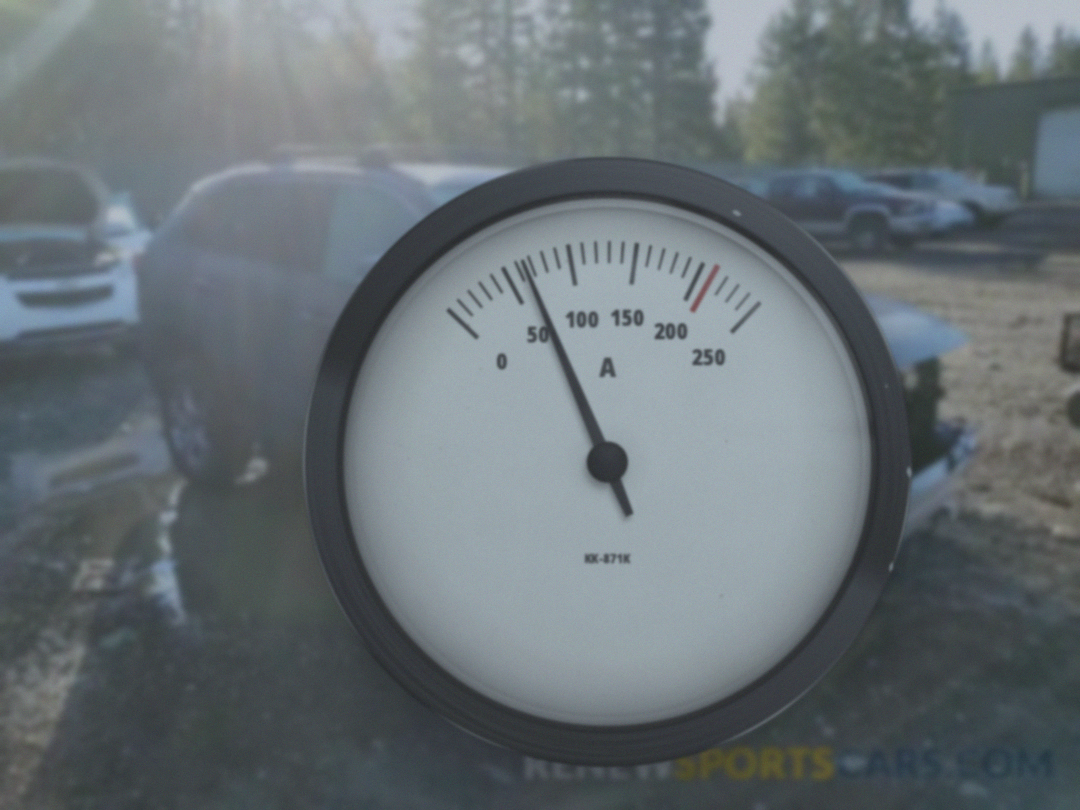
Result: 65 A
